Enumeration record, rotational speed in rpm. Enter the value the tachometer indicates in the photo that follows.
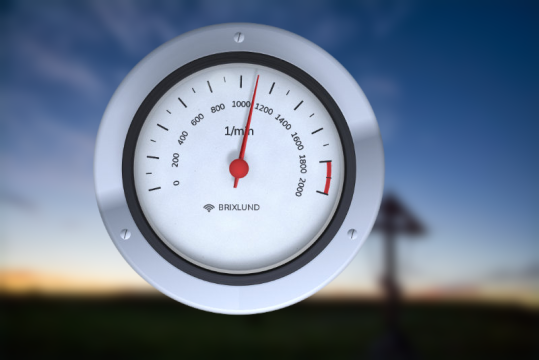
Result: 1100 rpm
